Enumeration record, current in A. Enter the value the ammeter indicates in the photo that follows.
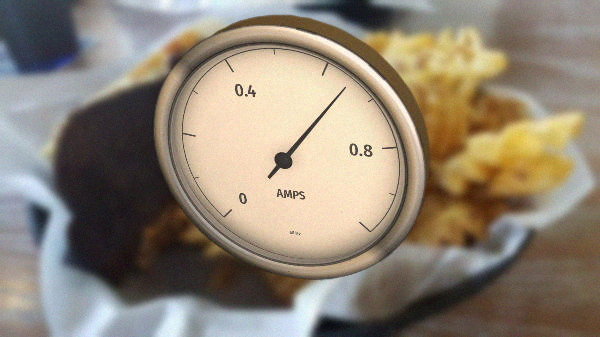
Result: 0.65 A
